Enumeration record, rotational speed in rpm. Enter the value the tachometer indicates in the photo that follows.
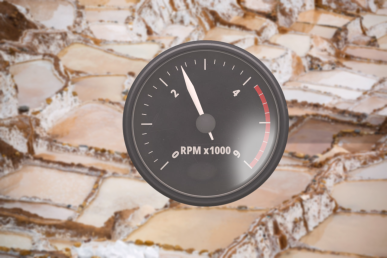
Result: 2500 rpm
